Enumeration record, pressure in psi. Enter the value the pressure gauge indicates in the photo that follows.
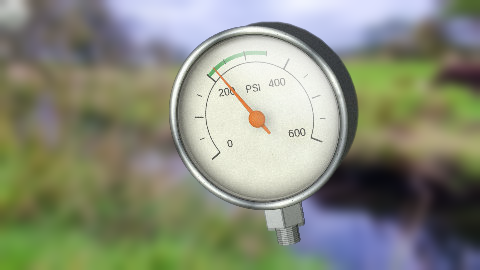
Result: 225 psi
